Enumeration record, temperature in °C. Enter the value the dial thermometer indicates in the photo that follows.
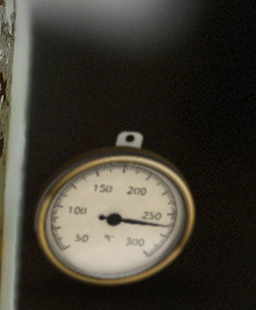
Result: 262.5 °C
